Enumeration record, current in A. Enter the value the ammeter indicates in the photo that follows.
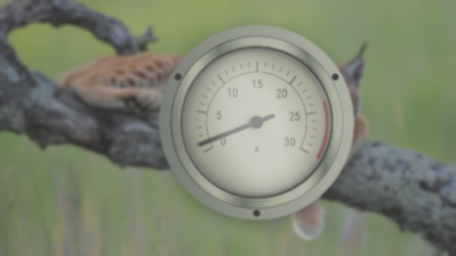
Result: 1 A
